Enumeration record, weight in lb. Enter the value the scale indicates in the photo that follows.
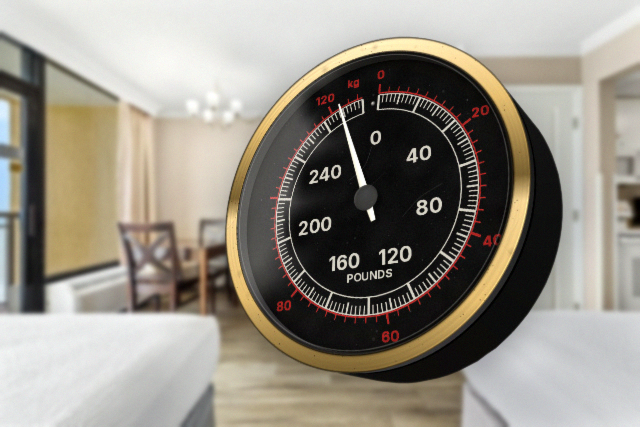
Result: 270 lb
